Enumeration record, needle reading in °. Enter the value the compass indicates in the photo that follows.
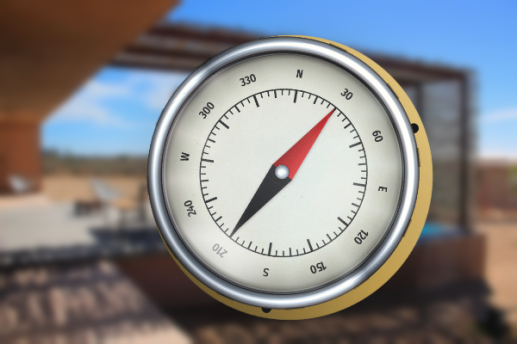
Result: 30 °
